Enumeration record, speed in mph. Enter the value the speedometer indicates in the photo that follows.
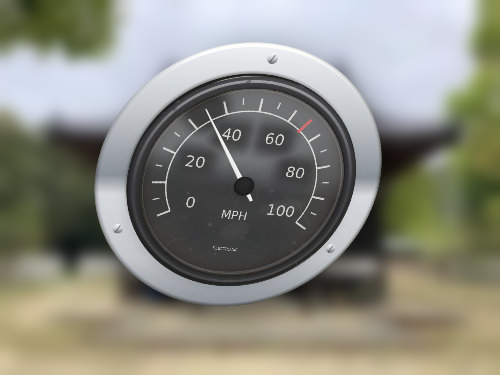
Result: 35 mph
